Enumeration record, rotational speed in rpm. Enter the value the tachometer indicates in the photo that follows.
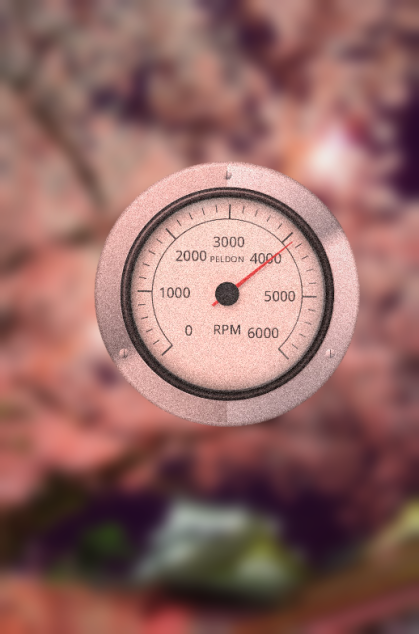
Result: 4100 rpm
